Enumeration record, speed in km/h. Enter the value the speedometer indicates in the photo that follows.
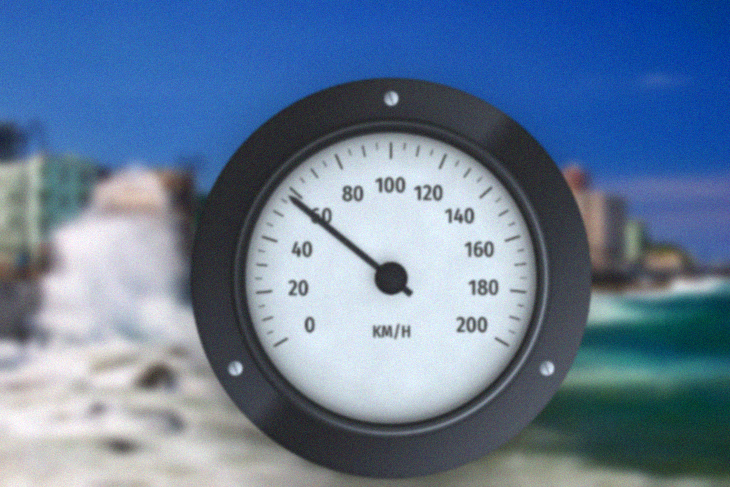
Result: 57.5 km/h
